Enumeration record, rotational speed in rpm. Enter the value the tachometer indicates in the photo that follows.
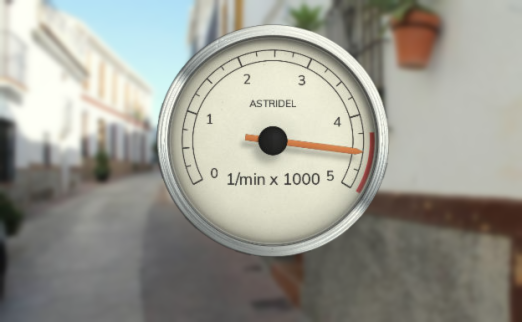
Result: 4500 rpm
